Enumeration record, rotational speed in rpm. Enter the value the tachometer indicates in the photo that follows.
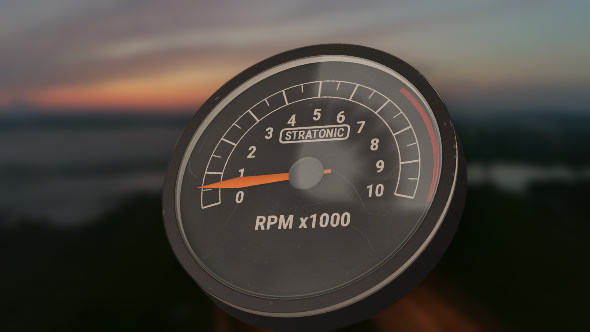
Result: 500 rpm
